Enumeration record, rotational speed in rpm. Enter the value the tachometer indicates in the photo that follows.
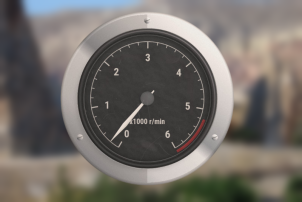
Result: 200 rpm
